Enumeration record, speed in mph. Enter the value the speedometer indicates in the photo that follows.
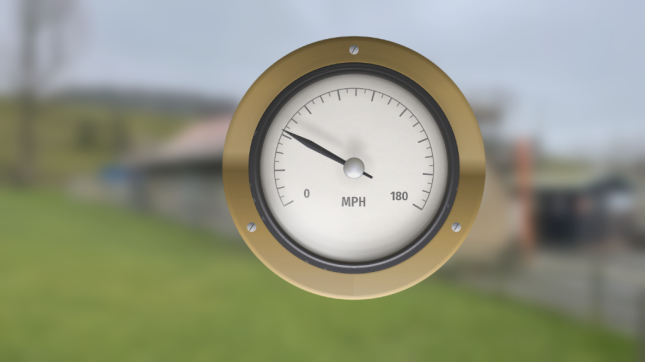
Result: 42.5 mph
